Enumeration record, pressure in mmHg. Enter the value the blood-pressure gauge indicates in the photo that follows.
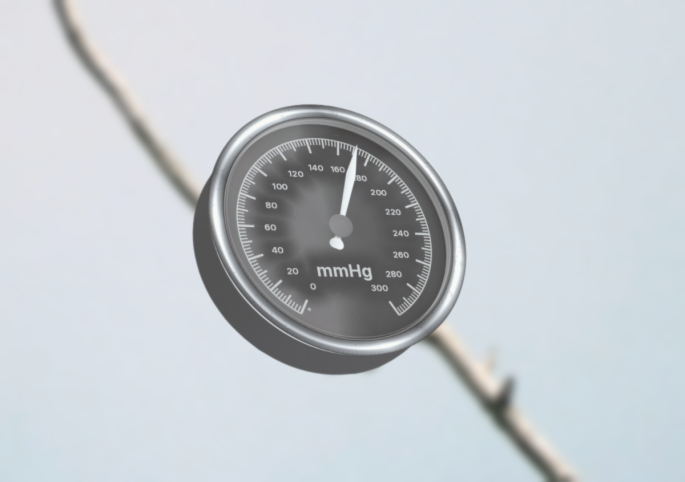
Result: 170 mmHg
